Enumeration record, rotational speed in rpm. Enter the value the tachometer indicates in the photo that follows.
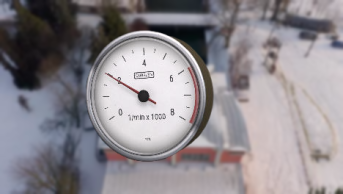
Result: 2000 rpm
